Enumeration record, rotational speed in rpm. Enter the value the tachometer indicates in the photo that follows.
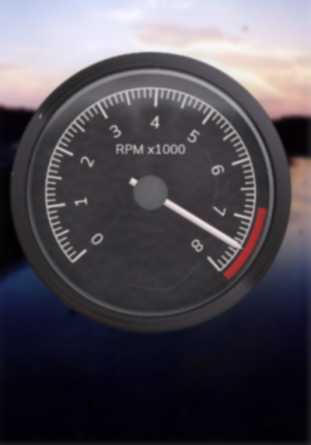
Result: 7500 rpm
